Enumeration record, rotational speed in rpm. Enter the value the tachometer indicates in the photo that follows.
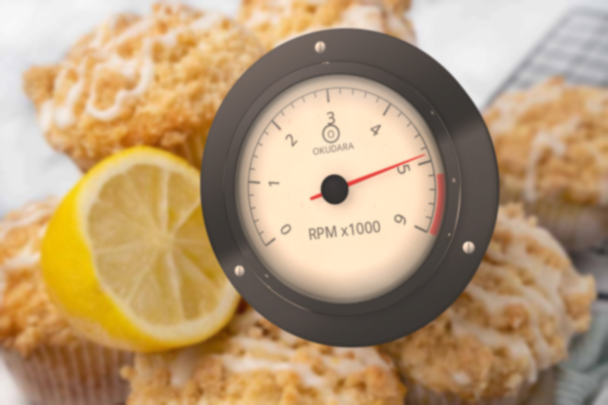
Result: 4900 rpm
